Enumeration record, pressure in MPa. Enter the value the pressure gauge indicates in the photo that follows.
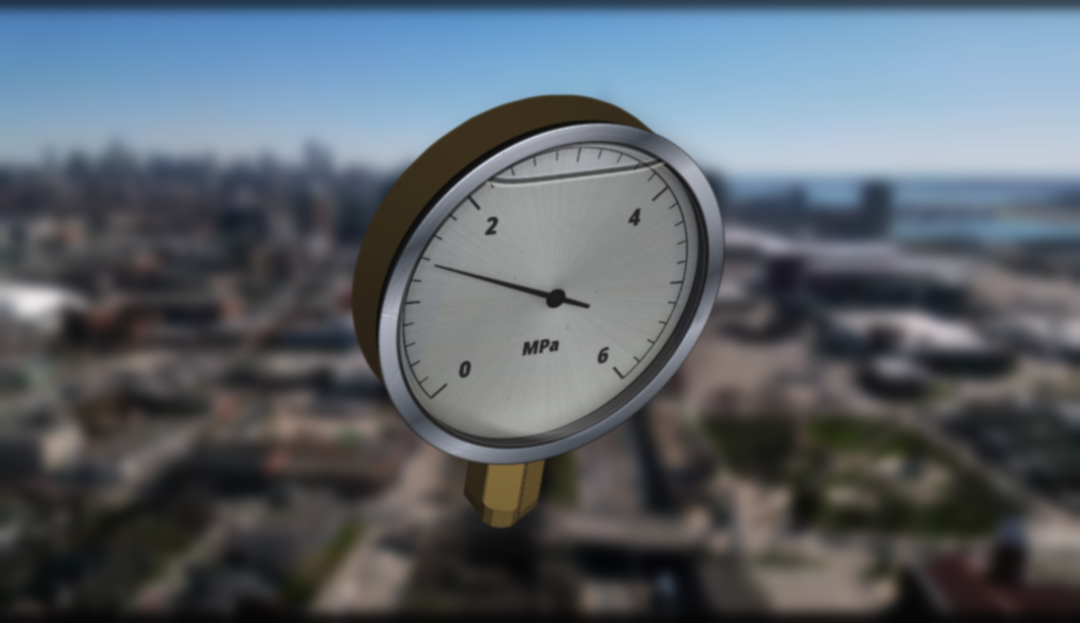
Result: 1.4 MPa
